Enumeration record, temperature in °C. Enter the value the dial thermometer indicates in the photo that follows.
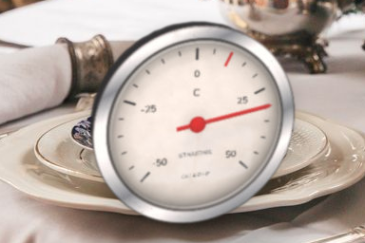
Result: 30 °C
